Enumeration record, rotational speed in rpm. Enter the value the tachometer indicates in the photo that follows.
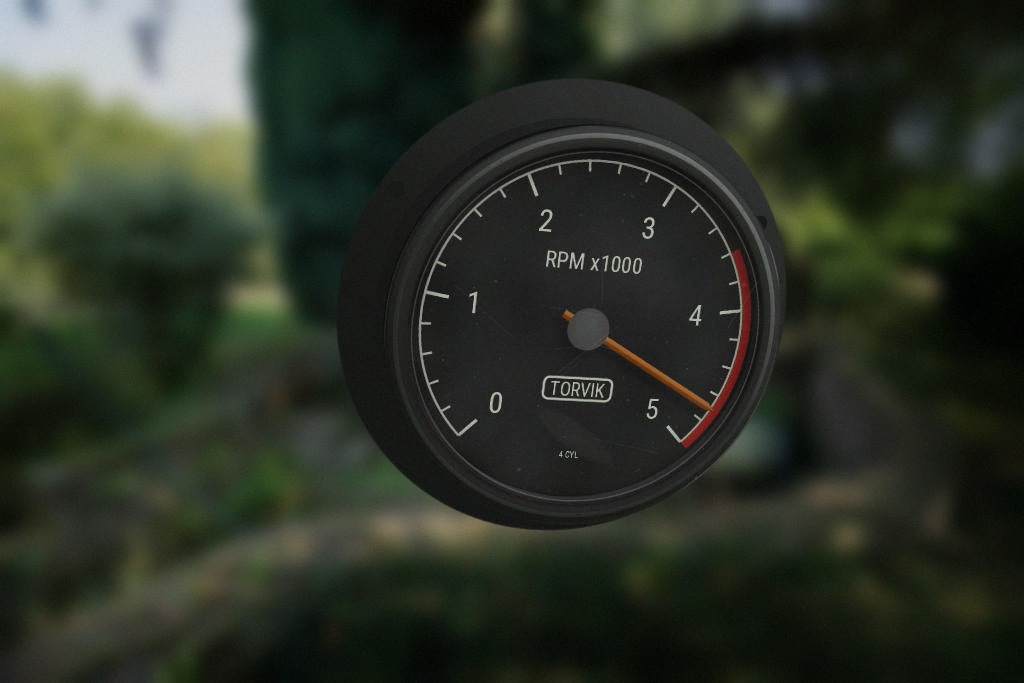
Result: 4700 rpm
